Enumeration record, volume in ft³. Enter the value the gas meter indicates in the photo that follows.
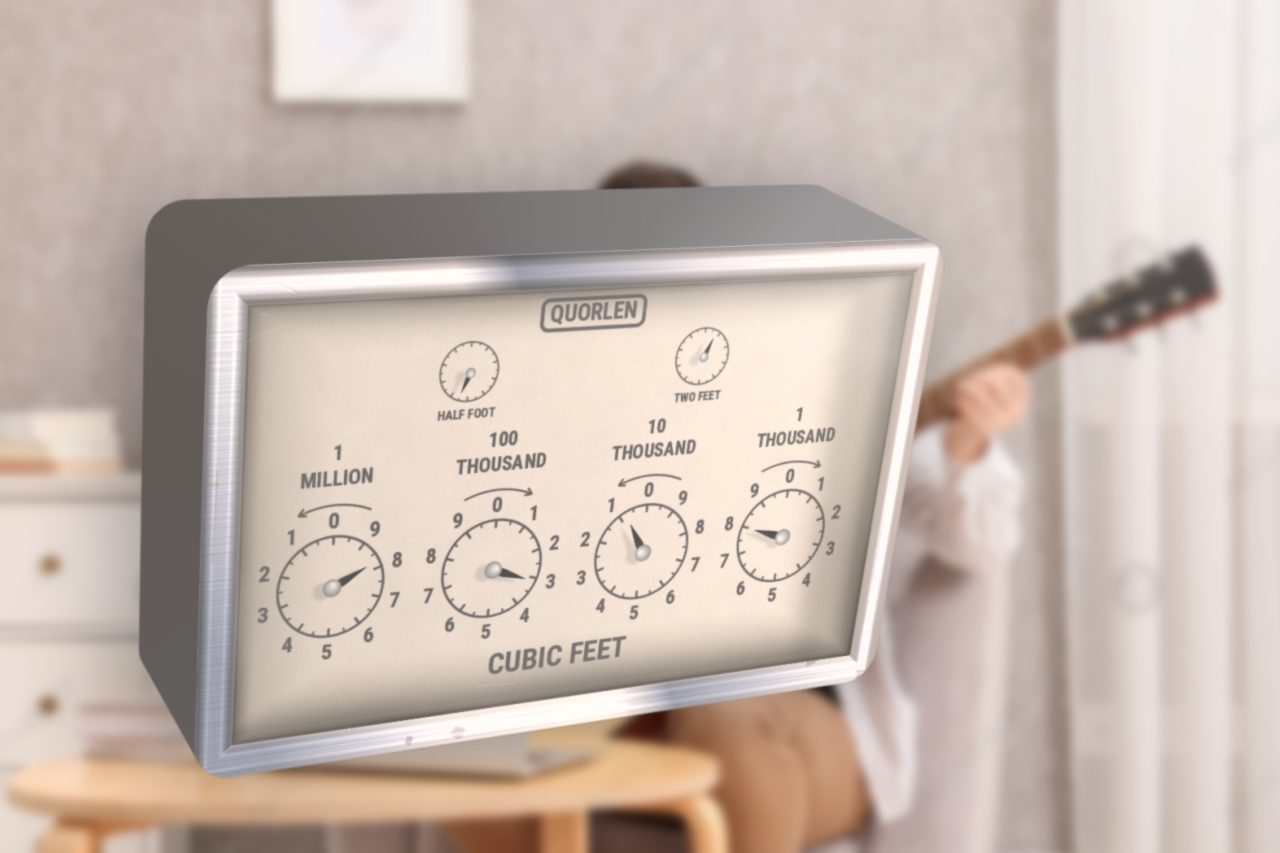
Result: 830800 ft³
